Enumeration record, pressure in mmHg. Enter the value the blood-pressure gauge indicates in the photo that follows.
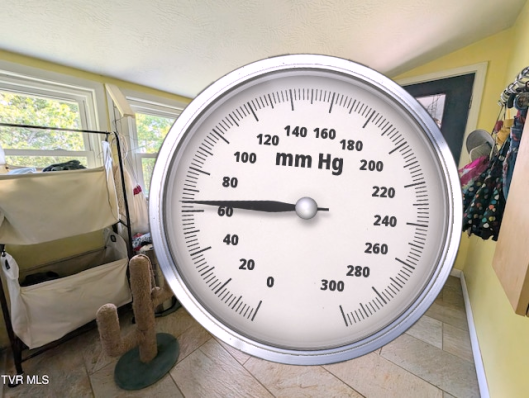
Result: 64 mmHg
